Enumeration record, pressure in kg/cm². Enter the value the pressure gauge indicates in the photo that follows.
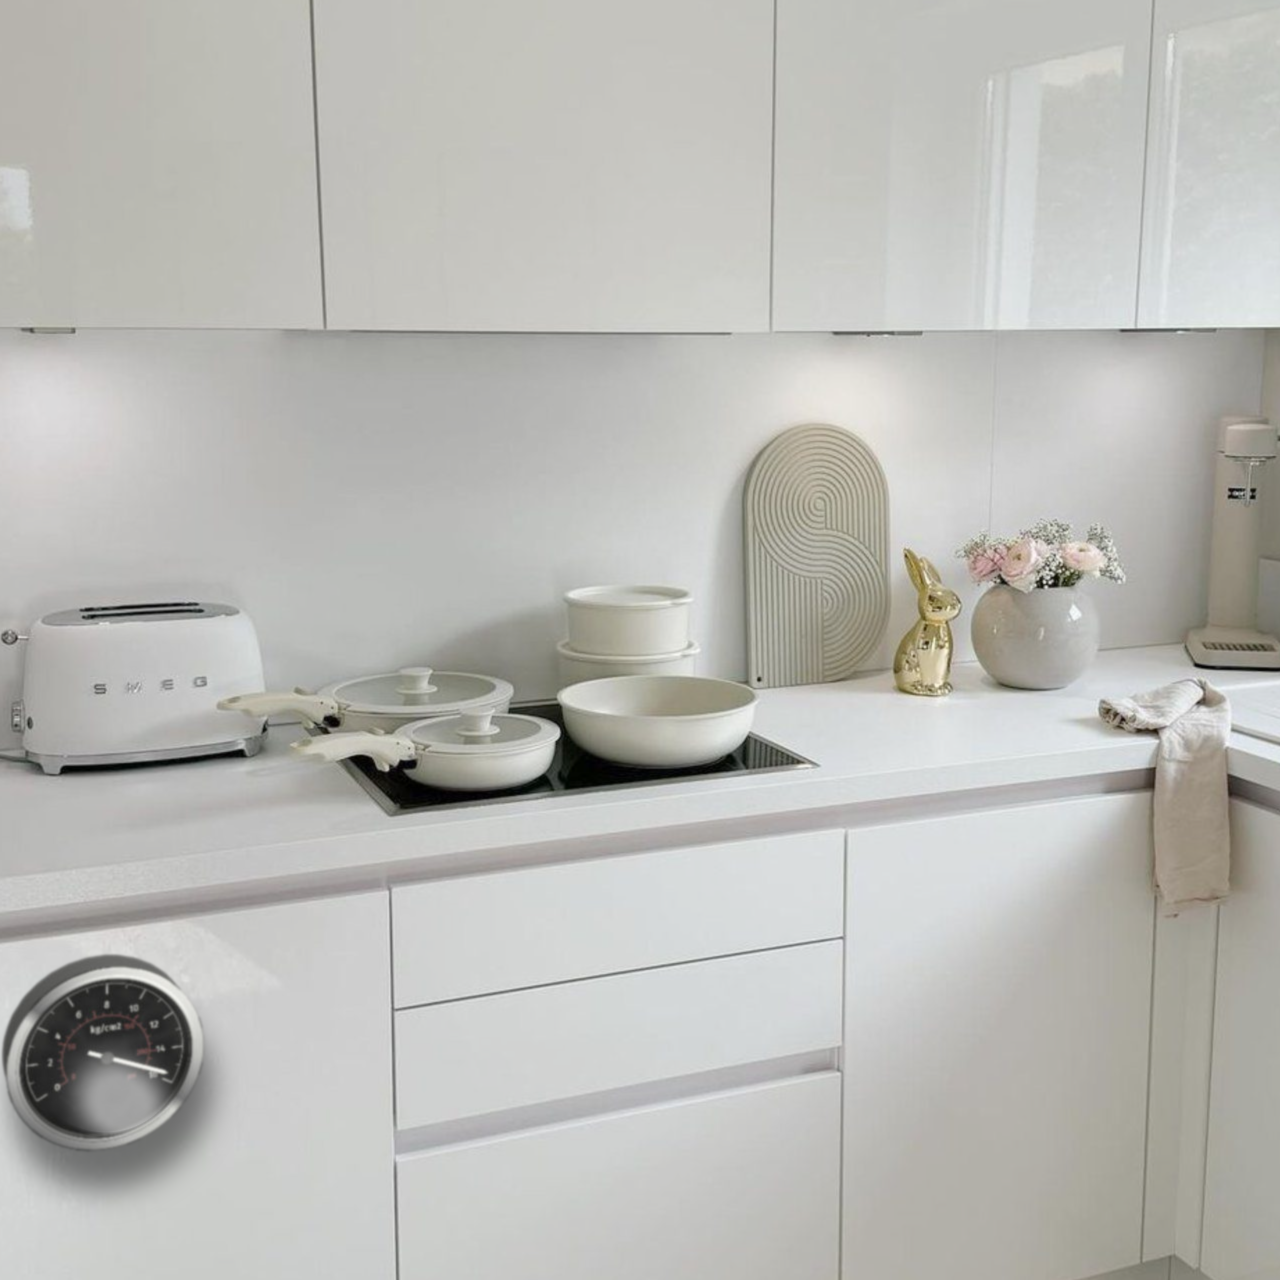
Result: 15.5 kg/cm²
